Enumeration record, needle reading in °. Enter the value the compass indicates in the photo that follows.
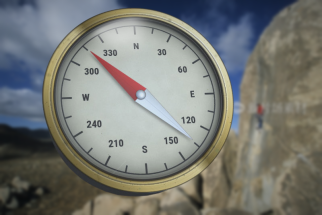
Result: 315 °
